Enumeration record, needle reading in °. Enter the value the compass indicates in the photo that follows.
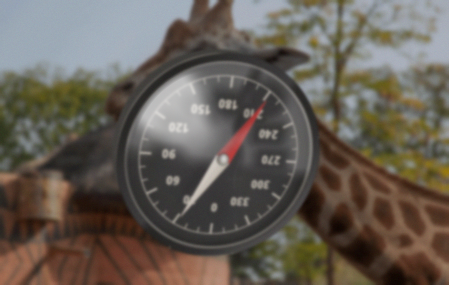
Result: 210 °
